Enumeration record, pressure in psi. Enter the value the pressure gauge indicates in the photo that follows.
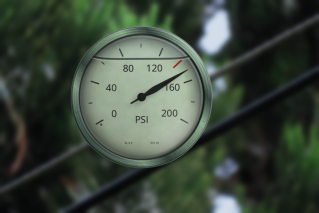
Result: 150 psi
